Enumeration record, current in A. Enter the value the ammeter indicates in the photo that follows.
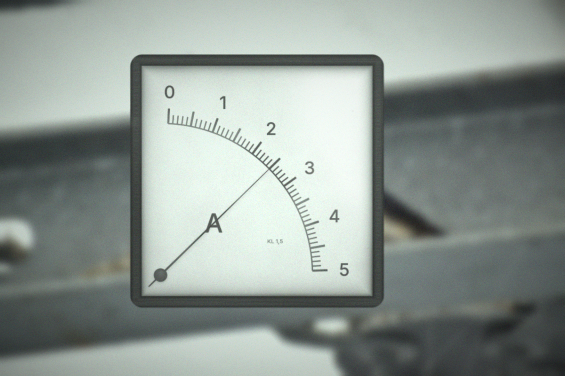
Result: 2.5 A
